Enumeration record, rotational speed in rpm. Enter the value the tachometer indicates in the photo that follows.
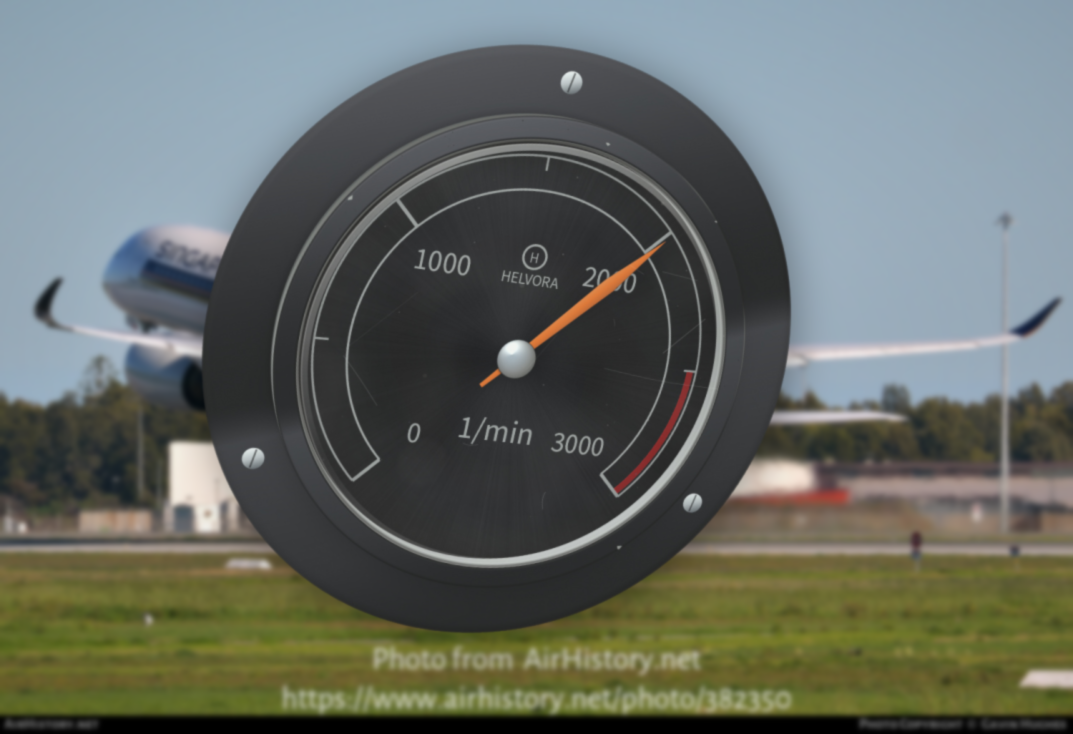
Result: 2000 rpm
